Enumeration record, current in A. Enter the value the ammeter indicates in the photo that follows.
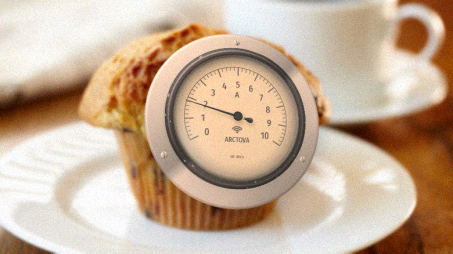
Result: 1.8 A
